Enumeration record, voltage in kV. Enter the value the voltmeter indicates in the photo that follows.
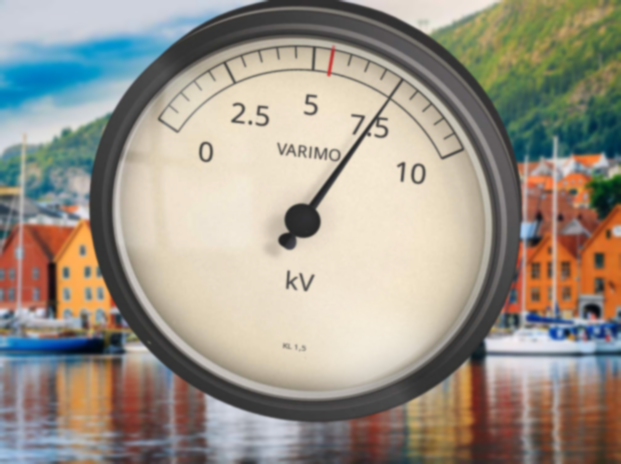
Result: 7.5 kV
